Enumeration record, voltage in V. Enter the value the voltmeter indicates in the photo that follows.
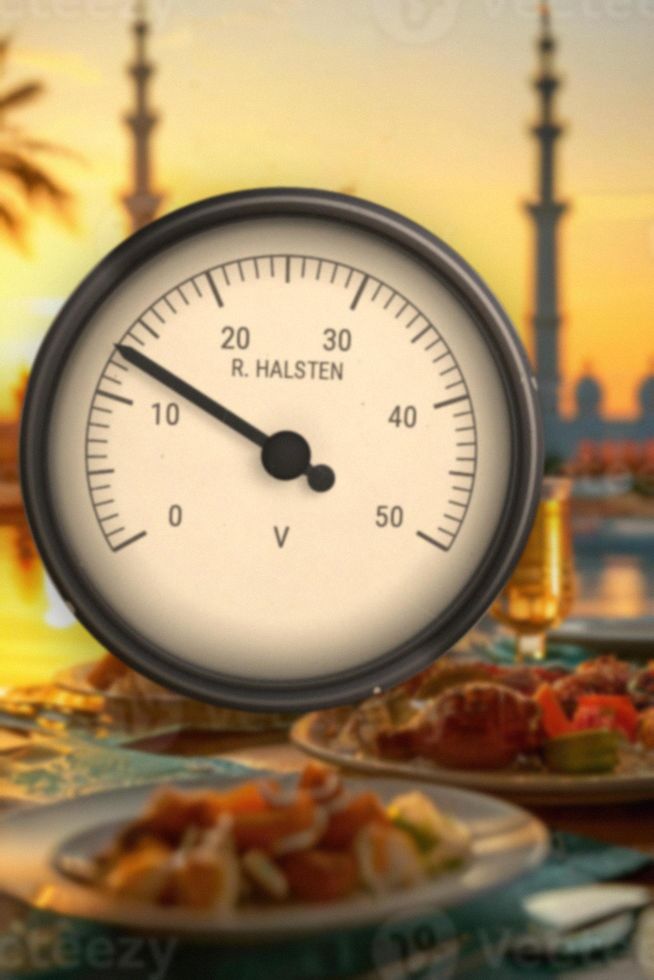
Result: 13 V
